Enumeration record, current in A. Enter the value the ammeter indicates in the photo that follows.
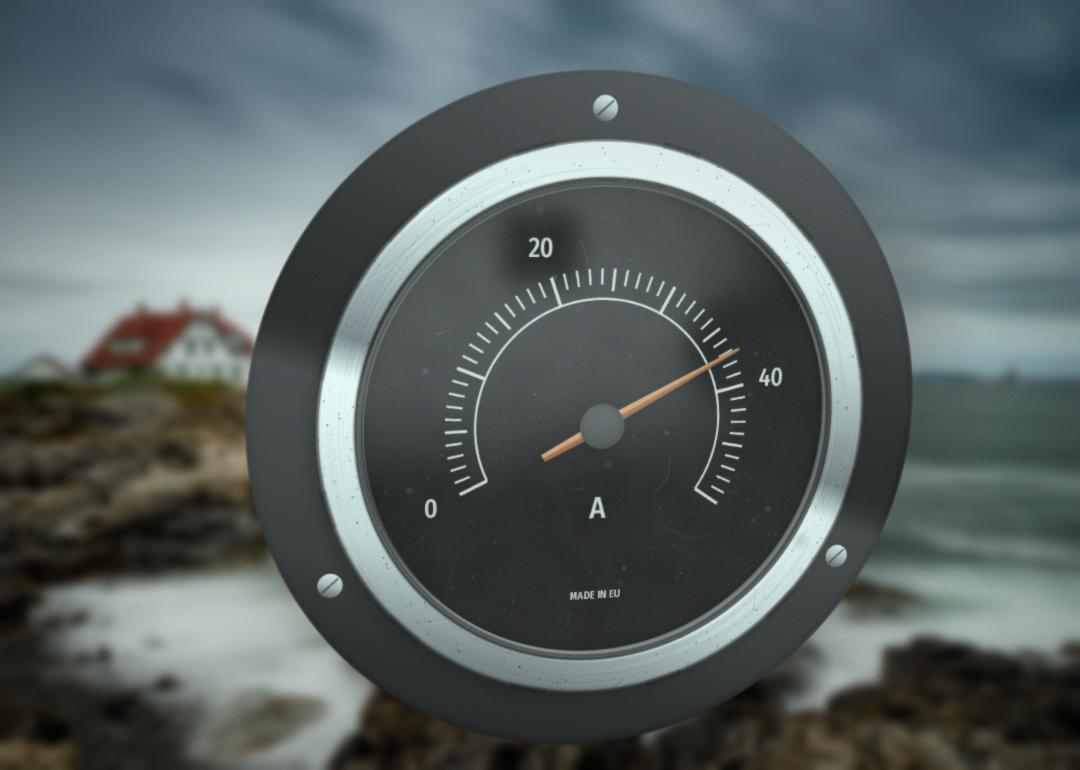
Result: 37 A
